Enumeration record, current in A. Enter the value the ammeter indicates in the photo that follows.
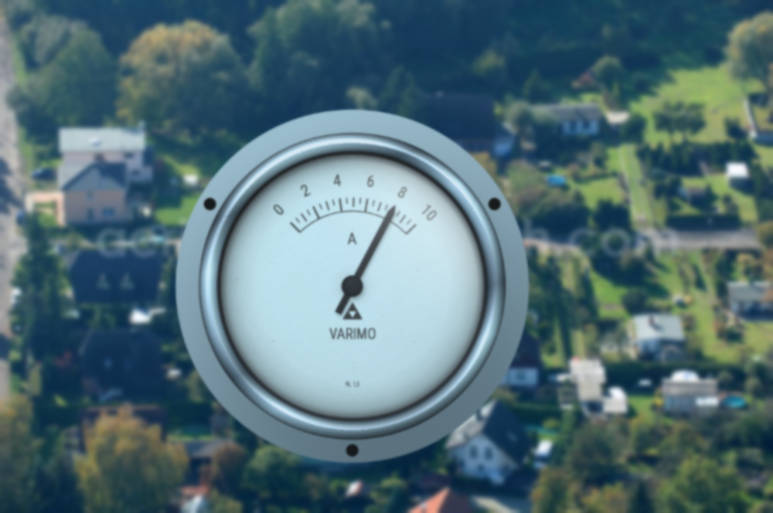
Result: 8 A
